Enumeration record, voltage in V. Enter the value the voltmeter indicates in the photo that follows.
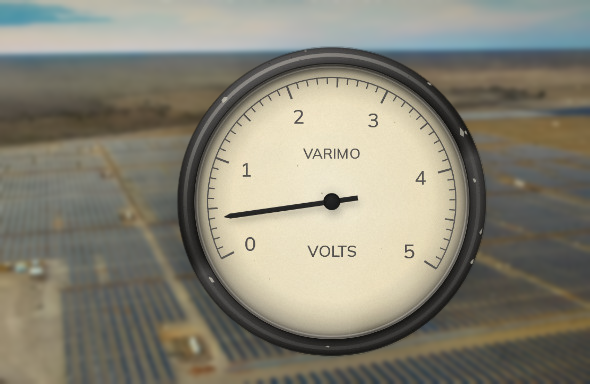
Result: 0.4 V
